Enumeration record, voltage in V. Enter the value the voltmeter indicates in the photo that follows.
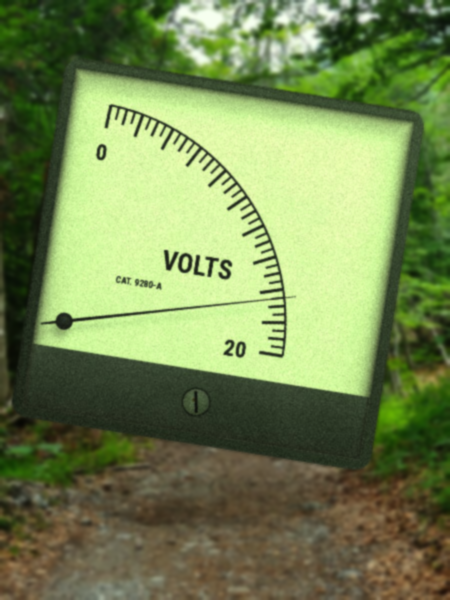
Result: 16.5 V
